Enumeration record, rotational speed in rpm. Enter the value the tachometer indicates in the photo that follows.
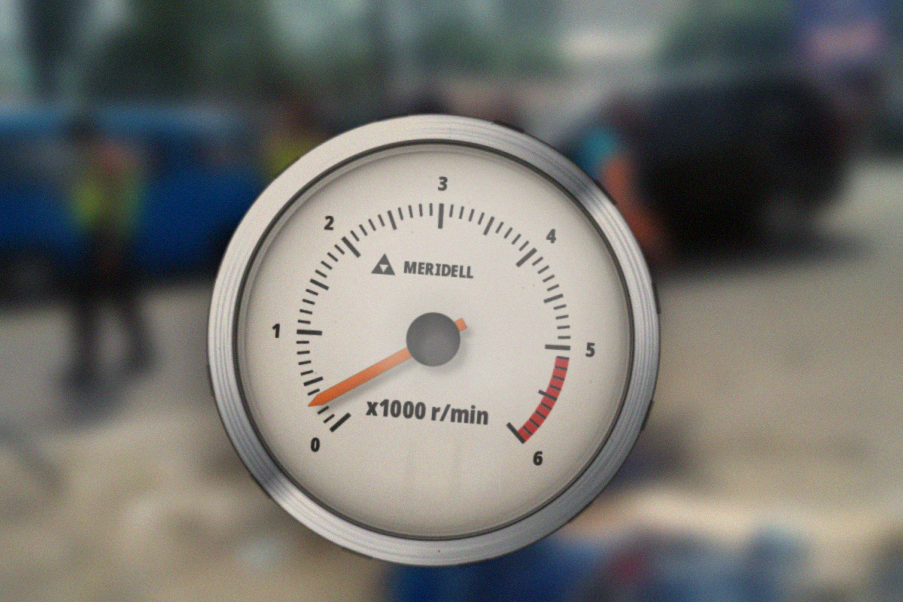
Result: 300 rpm
